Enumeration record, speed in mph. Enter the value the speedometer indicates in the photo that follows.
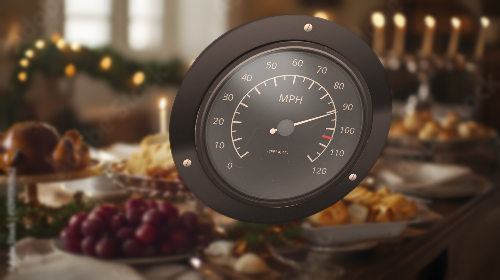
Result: 90 mph
